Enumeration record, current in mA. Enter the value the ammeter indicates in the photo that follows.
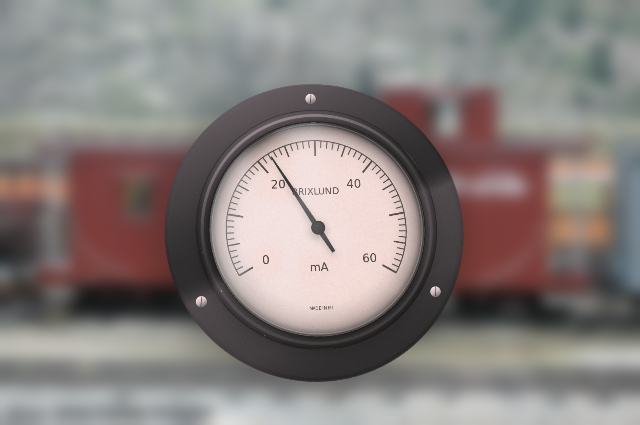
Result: 22 mA
